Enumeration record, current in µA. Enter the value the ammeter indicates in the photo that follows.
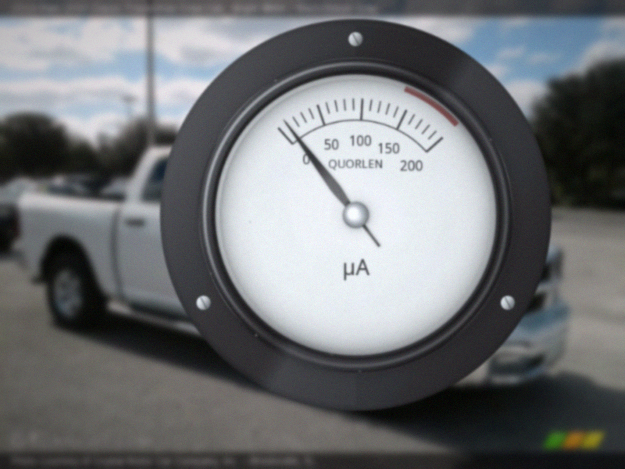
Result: 10 µA
